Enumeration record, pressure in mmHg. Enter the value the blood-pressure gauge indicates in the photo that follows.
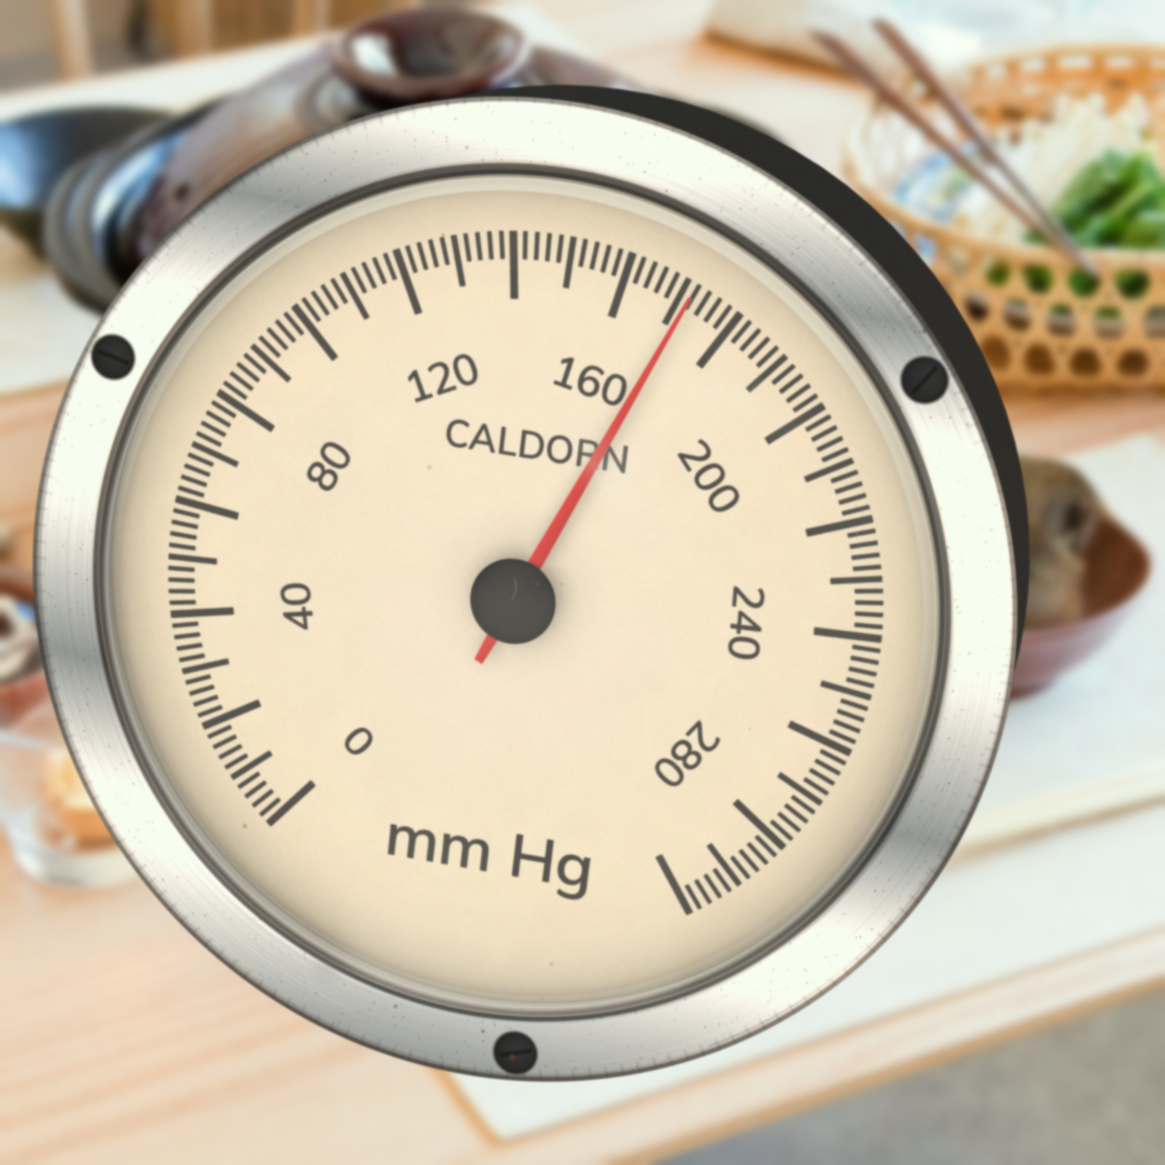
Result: 172 mmHg
